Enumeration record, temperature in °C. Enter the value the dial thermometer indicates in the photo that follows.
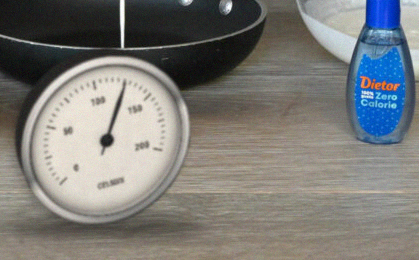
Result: 125 °C
